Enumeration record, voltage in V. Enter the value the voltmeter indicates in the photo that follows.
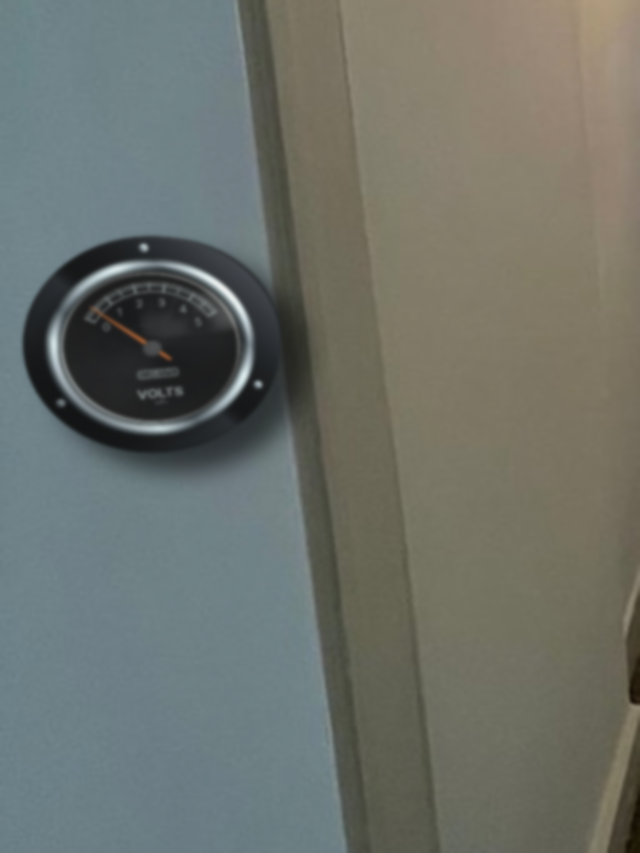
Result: 0.5 V
